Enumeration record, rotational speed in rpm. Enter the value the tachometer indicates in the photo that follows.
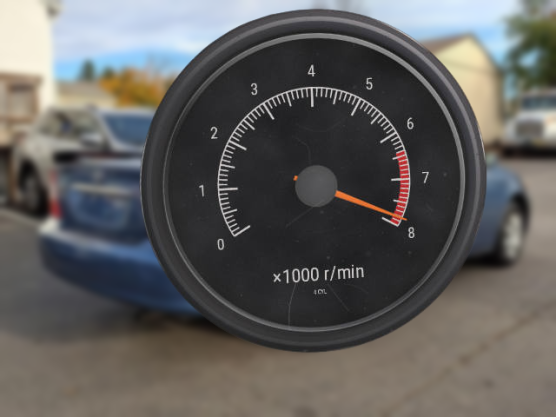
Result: 7800 rpm
